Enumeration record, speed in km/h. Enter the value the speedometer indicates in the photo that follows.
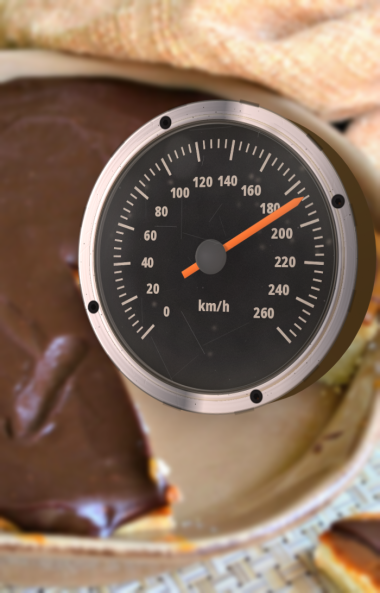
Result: 188 km/h
